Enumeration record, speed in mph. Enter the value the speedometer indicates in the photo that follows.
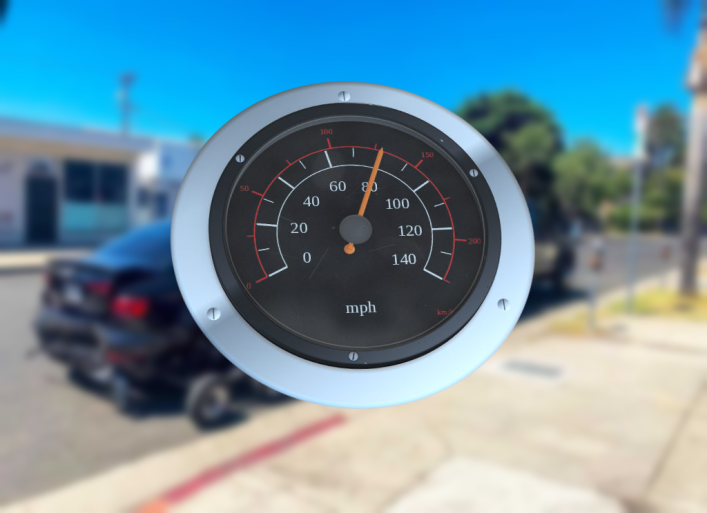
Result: 80 mph
